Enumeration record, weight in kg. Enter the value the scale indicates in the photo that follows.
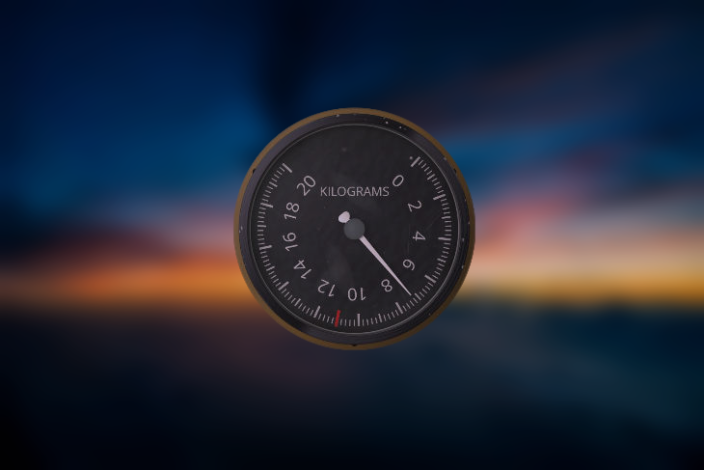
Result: 7.2 kg
